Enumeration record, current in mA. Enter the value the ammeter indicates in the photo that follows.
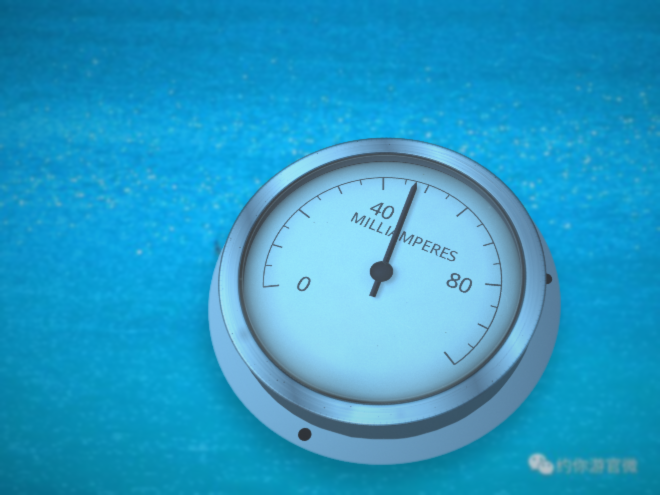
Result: 47.5 mA
